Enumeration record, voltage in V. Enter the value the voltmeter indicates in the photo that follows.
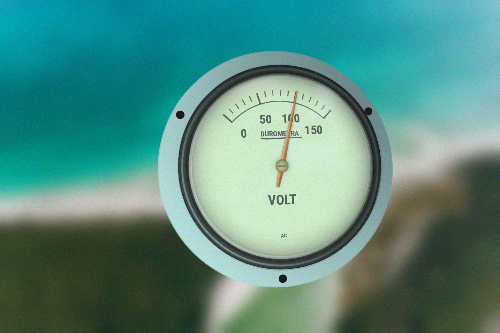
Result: 100 V
